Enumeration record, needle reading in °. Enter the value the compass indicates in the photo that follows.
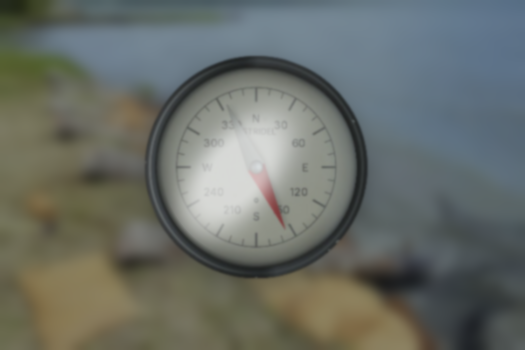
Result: 155 °
